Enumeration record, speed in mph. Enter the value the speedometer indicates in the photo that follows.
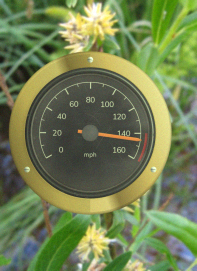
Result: 145 mph
